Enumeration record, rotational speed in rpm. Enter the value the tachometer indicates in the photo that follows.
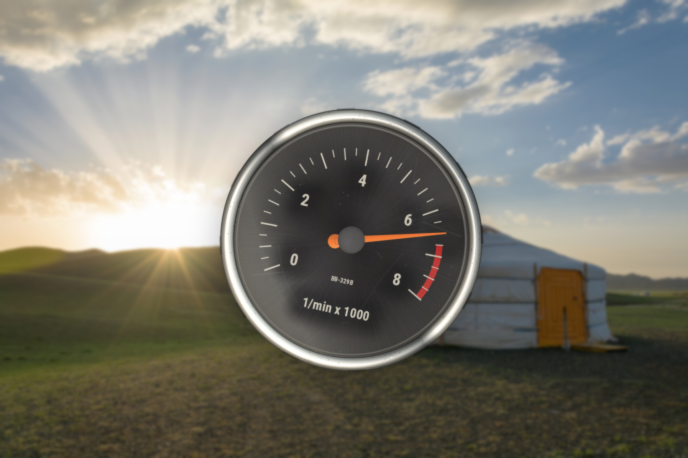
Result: 6500 rpm
